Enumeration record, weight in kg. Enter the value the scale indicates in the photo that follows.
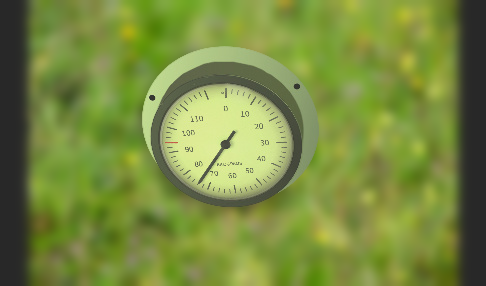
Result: 74 kg
